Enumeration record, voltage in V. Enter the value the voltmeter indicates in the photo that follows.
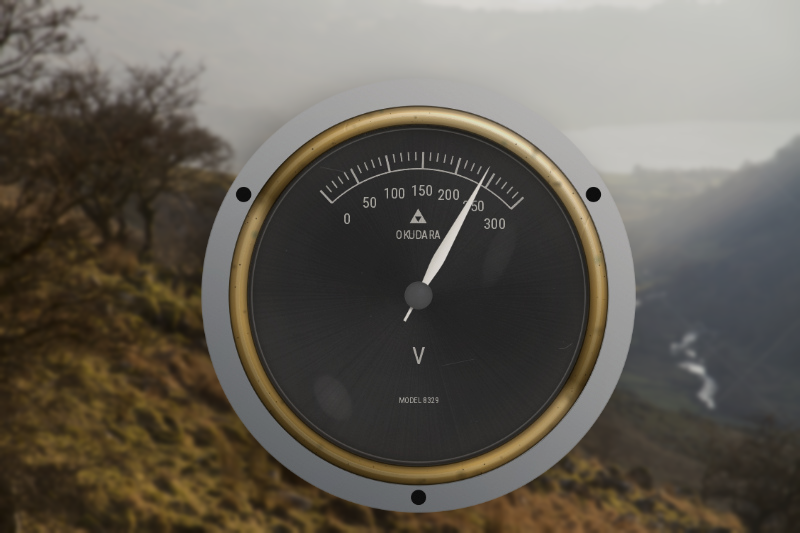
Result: 240 V
